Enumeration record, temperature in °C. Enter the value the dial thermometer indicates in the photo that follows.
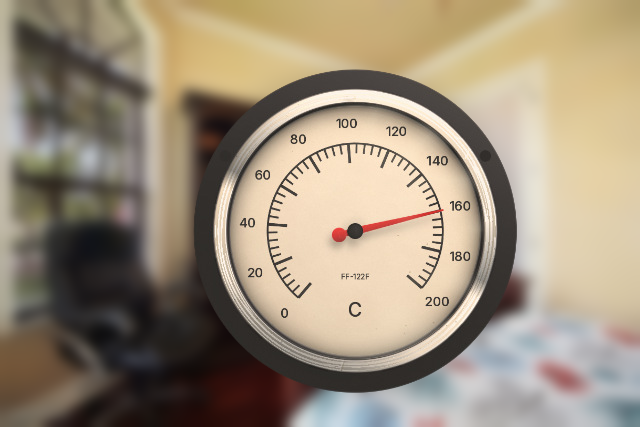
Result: 160 °C
